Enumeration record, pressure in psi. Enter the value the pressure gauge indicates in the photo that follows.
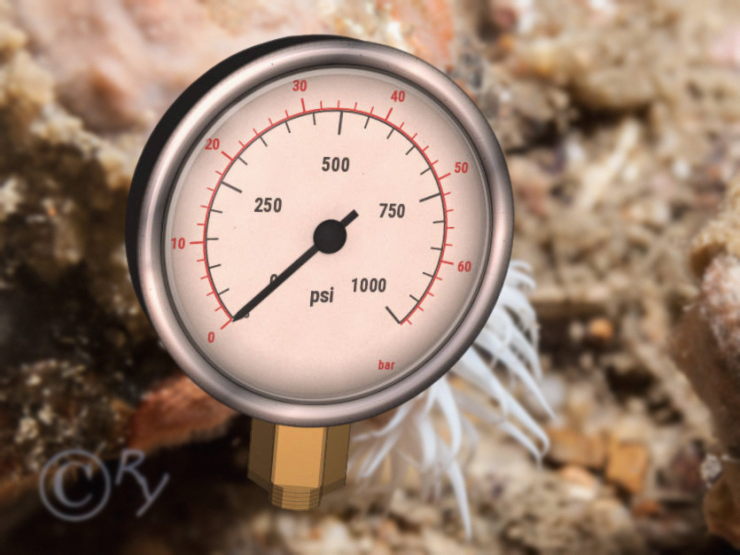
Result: 0 psi
